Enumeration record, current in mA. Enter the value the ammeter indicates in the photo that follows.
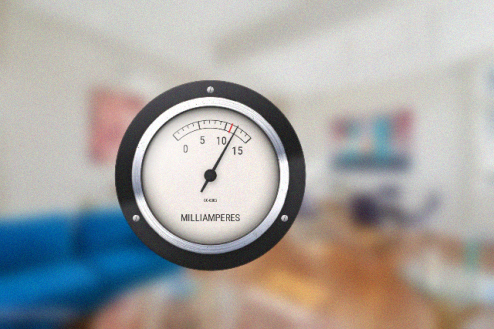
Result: 12 mA
